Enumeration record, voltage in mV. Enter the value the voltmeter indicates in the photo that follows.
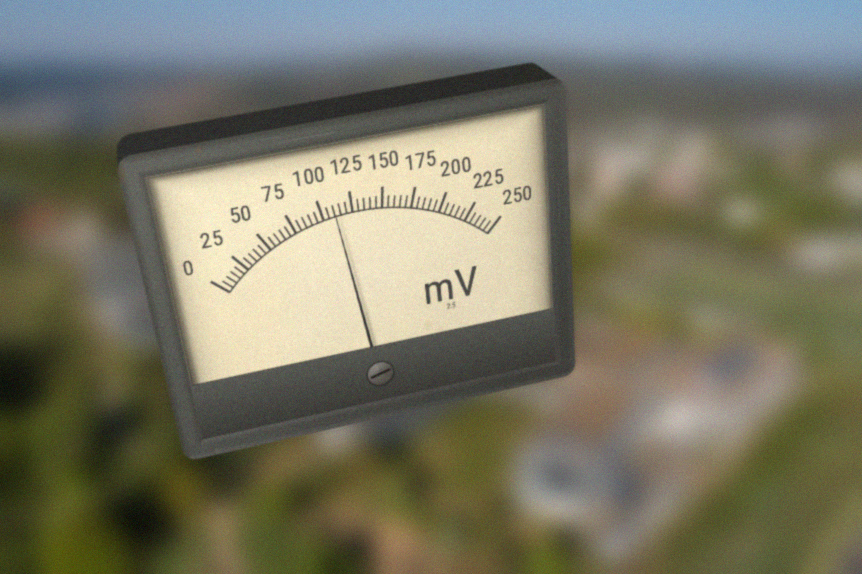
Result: 110 mV
